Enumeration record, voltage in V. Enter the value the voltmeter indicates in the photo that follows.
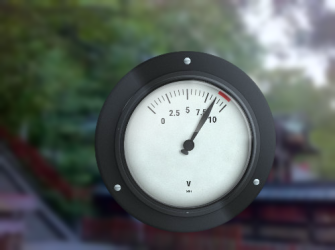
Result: 8.5 V
